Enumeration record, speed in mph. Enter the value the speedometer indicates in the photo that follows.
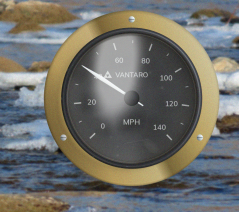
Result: 40 mph
